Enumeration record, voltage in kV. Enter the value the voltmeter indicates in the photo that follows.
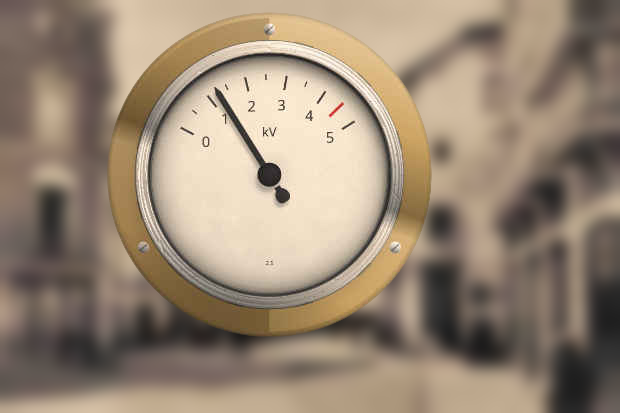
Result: 1.25 kV
